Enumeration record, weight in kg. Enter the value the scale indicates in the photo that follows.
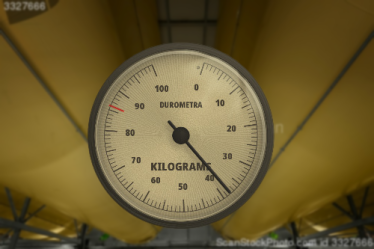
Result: 38 kg
